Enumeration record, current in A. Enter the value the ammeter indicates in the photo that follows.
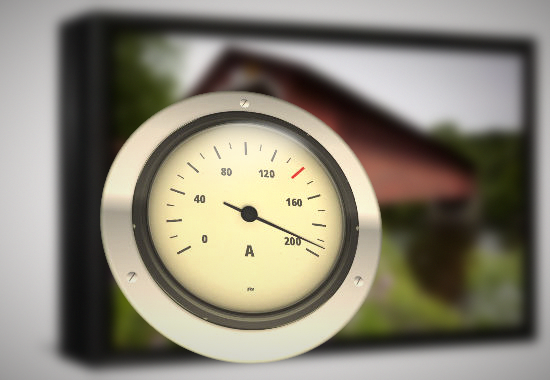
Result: 195 A
